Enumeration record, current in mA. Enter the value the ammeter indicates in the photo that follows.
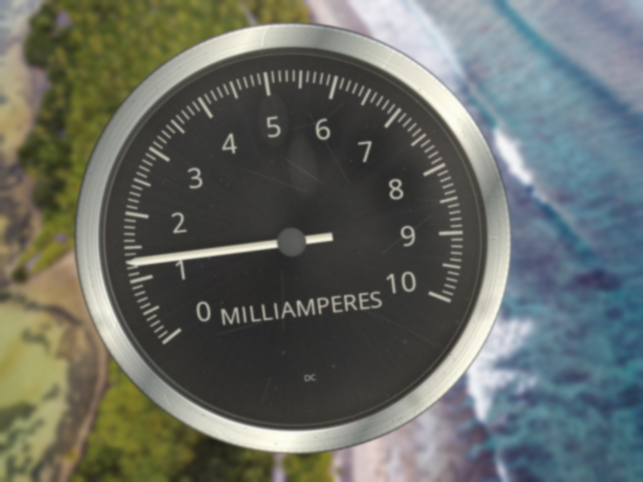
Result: 1.3 mA
